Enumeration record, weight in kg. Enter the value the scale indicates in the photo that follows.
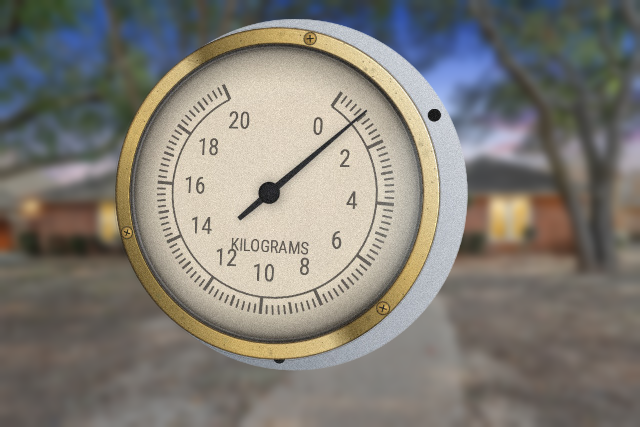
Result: 1 kg
